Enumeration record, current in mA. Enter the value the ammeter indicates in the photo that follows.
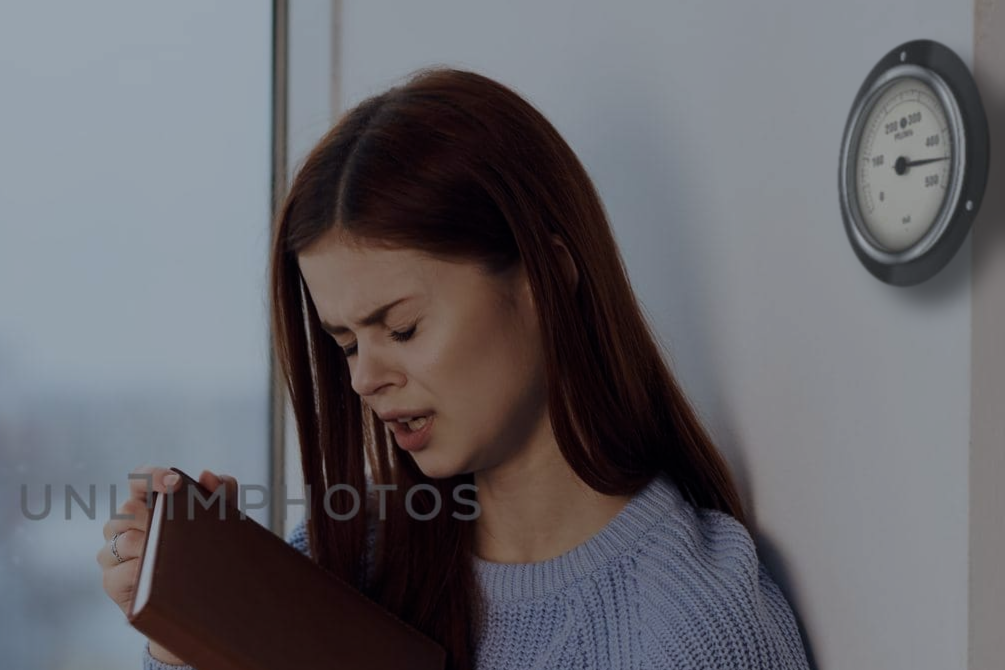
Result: 450 mA
